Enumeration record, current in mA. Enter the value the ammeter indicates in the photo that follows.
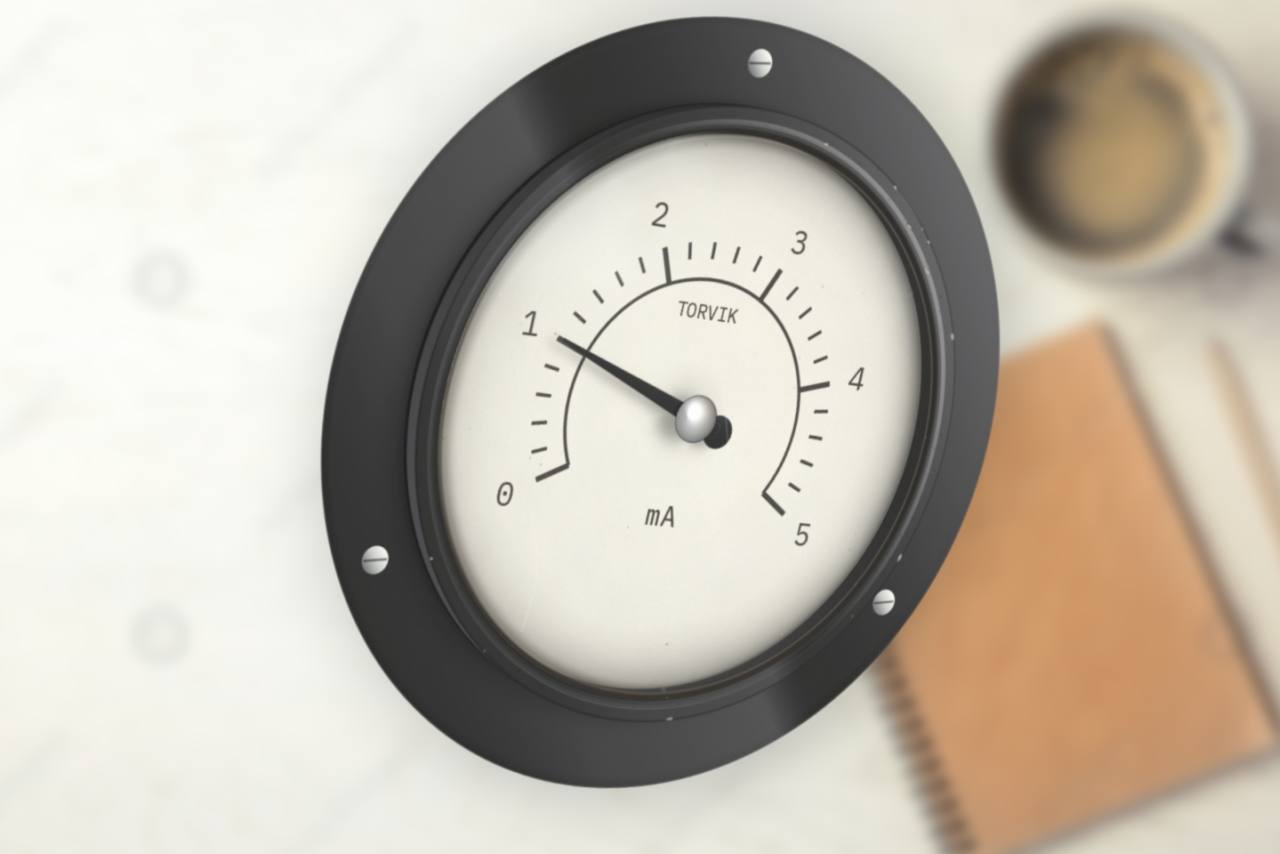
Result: 1 mA
